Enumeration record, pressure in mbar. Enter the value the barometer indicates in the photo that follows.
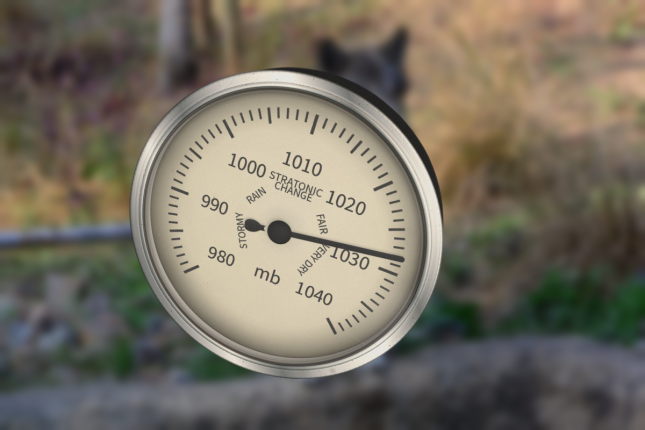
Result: 1028 mbar
